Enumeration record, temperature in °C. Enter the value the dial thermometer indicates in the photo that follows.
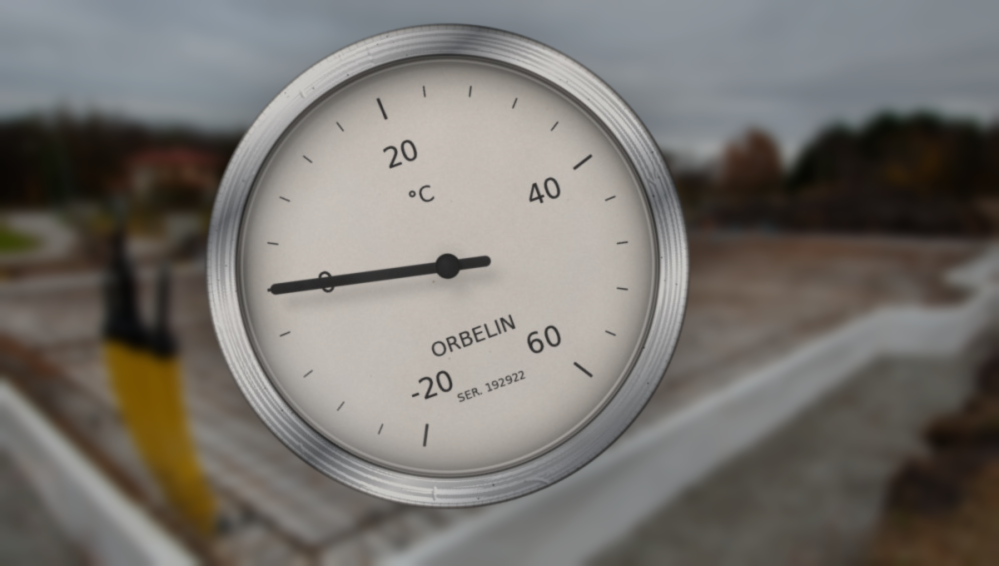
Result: 0 °C
